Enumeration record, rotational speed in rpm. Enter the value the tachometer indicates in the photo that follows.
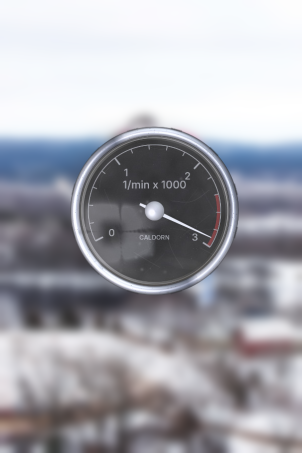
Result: 2900 rpm
